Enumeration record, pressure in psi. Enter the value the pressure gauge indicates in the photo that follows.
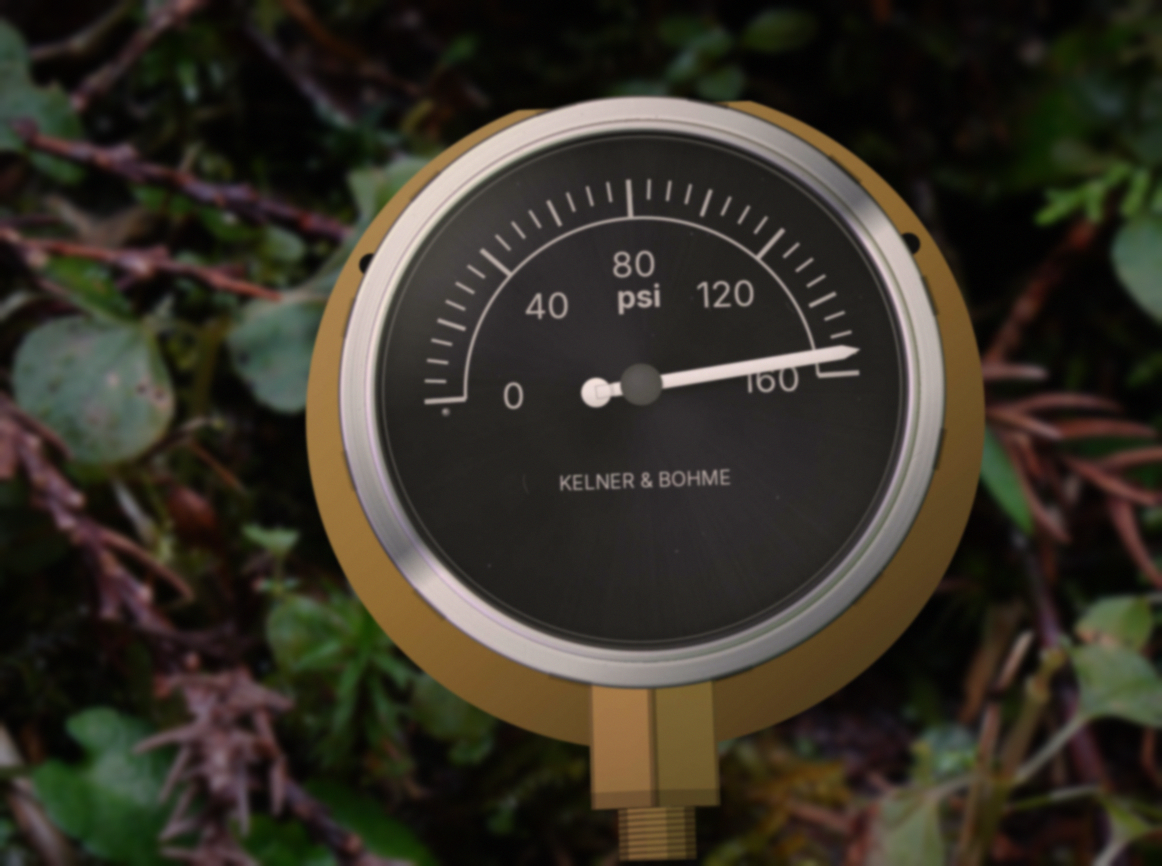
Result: 155 psi
